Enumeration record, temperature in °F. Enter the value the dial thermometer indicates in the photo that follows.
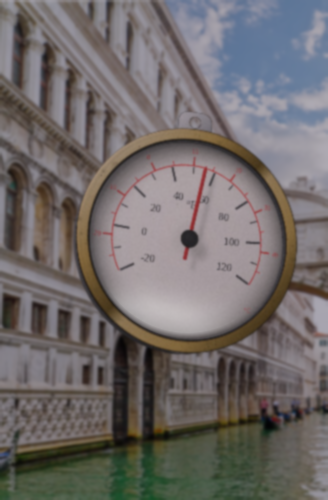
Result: 55 °F
